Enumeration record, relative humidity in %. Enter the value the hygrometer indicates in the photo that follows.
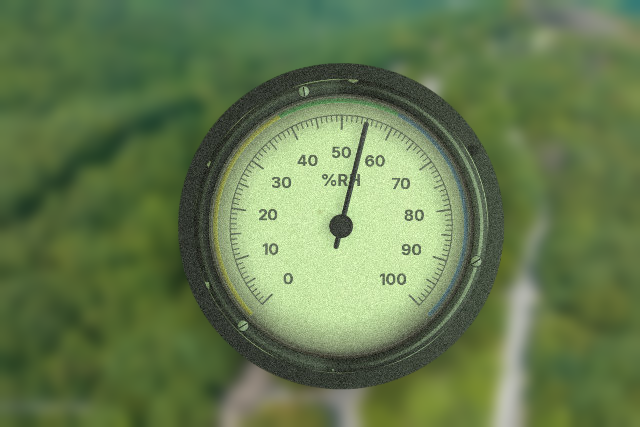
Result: 55 %
